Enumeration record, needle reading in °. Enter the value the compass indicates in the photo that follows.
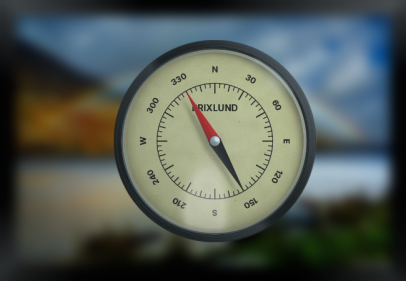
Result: 330 °
